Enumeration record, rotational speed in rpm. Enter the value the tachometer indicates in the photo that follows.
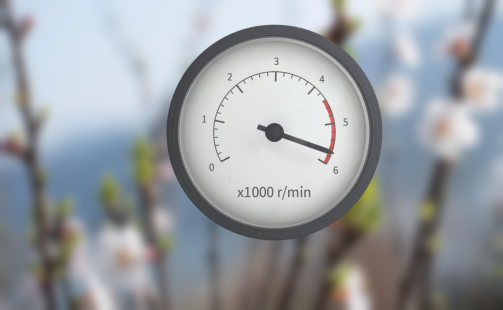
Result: 5700 rpm
